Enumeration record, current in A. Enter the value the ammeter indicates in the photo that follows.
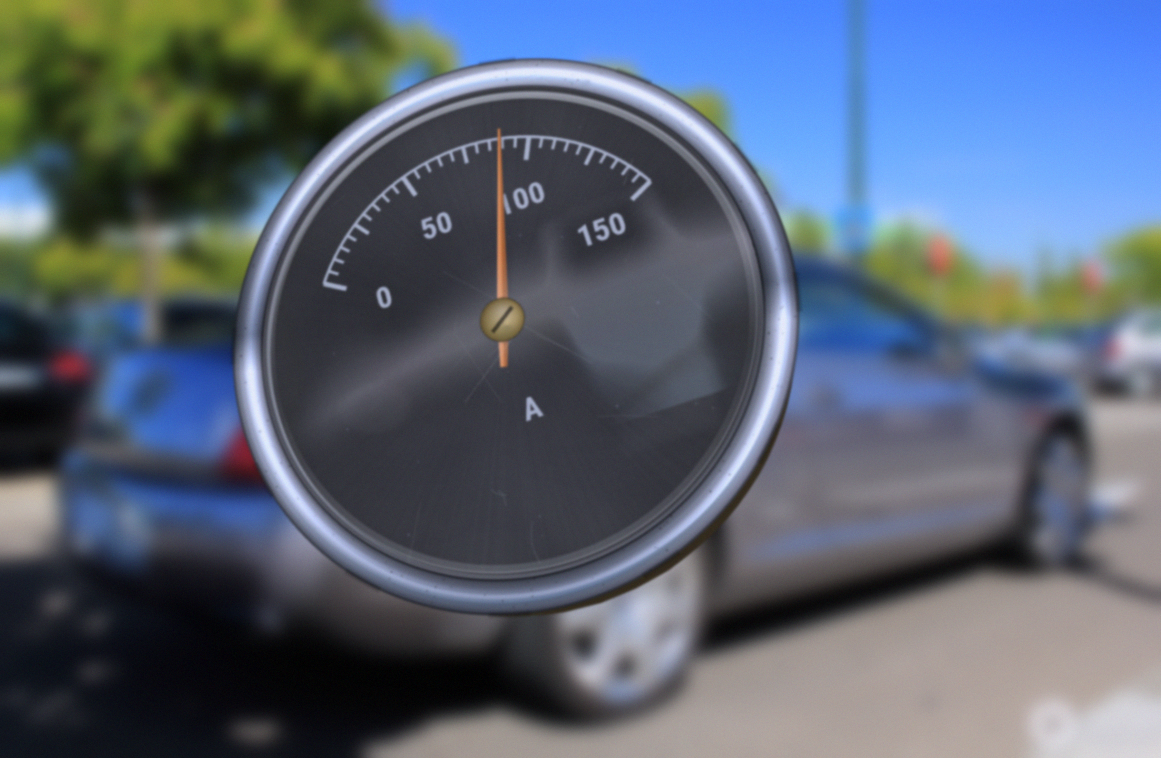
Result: 90 A
